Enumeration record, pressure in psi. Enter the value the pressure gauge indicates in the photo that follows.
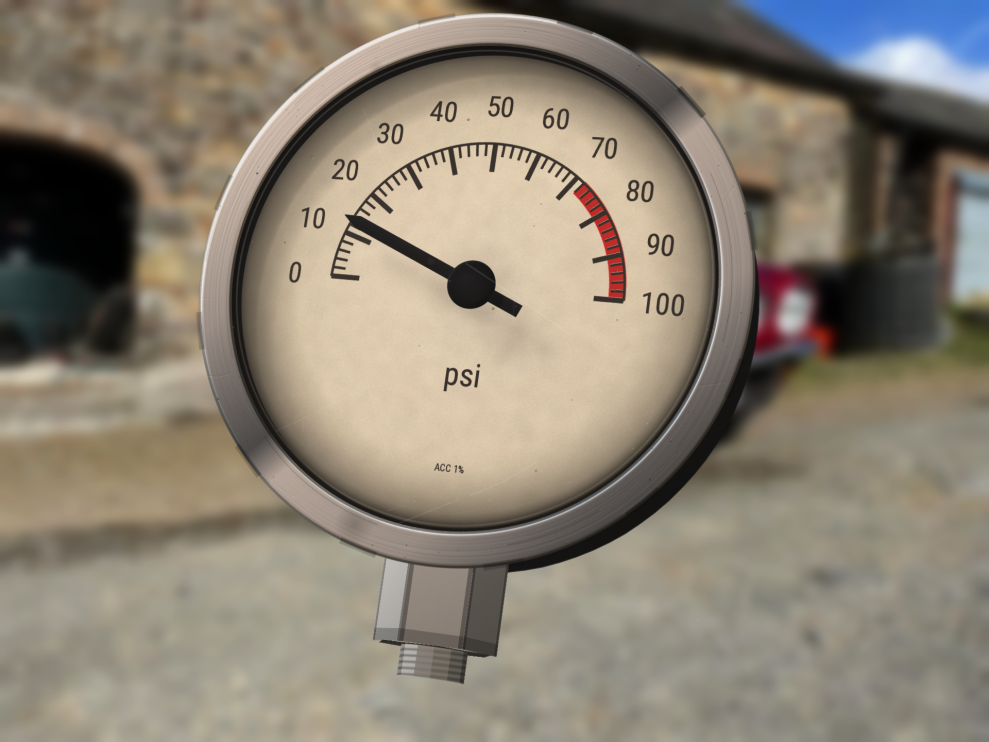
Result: 13 psi
